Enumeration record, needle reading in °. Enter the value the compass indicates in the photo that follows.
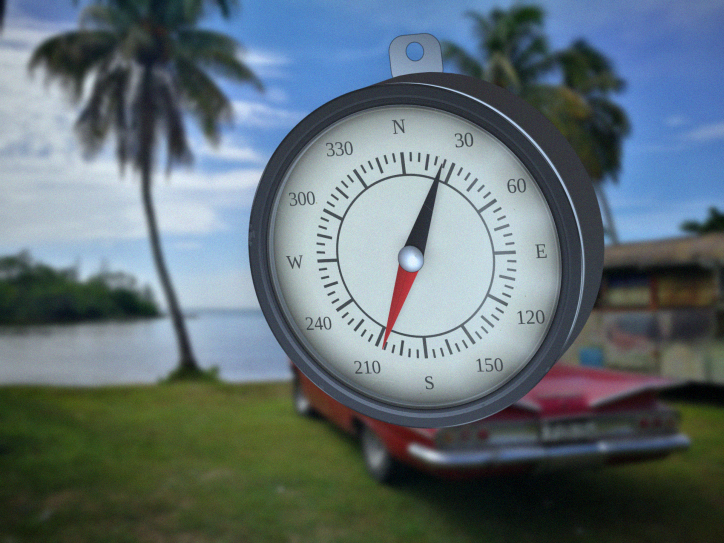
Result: 205 °
